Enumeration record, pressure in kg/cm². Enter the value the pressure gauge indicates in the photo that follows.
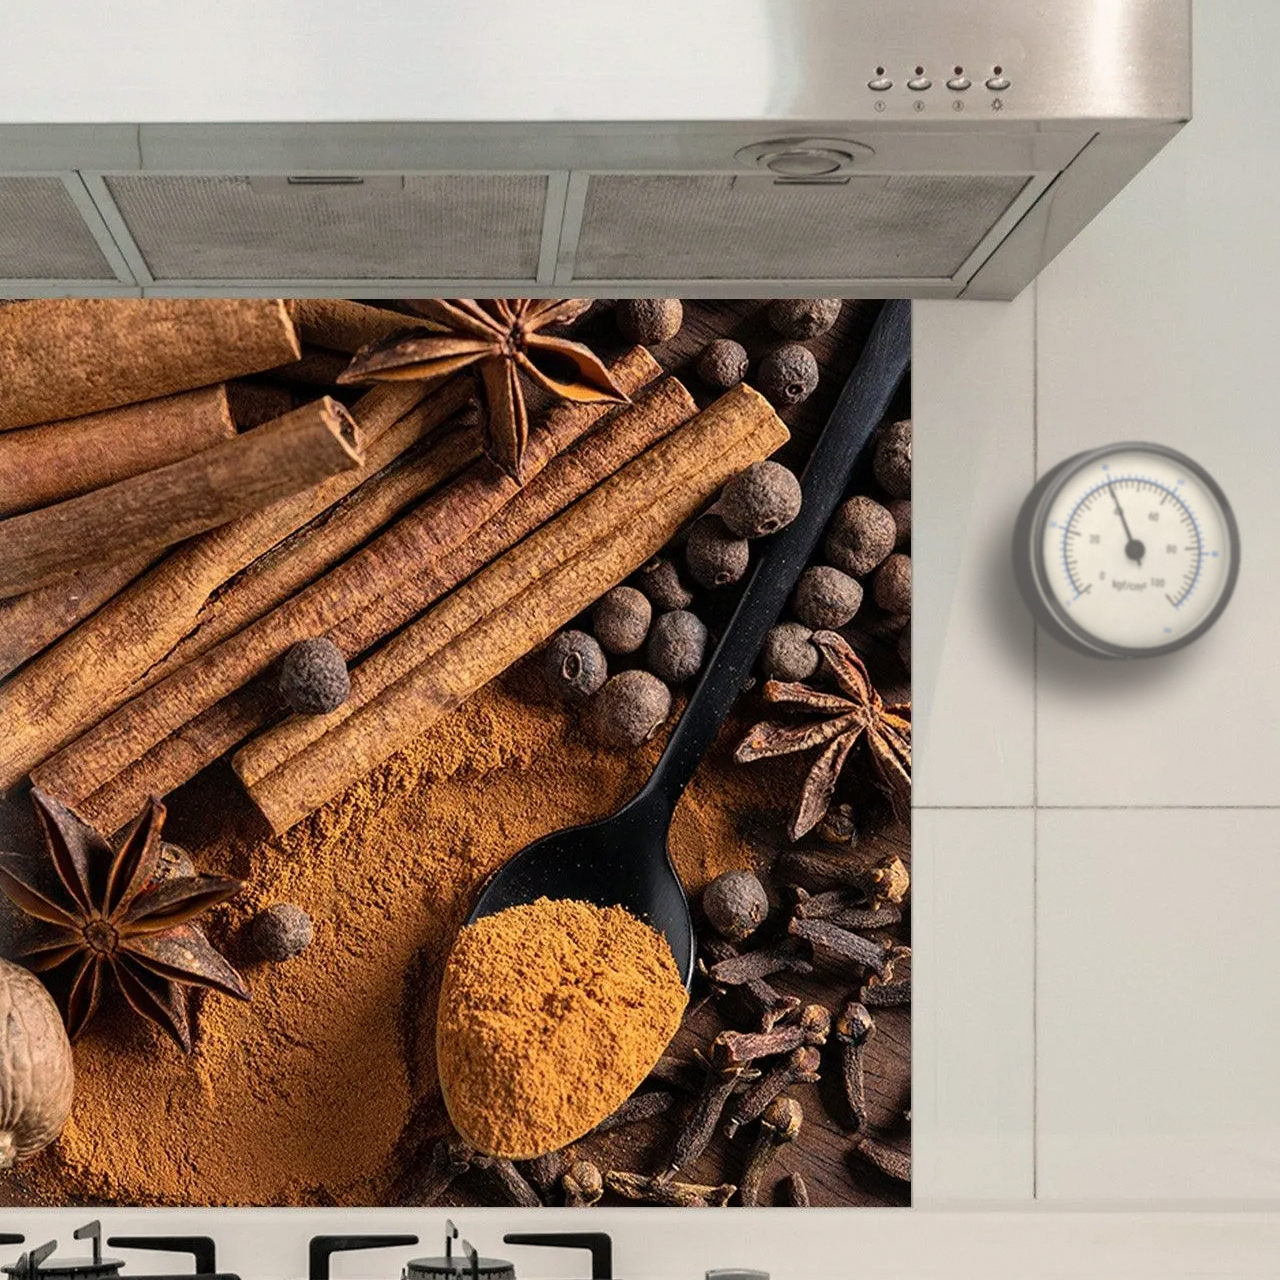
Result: 40 kg/cm²
